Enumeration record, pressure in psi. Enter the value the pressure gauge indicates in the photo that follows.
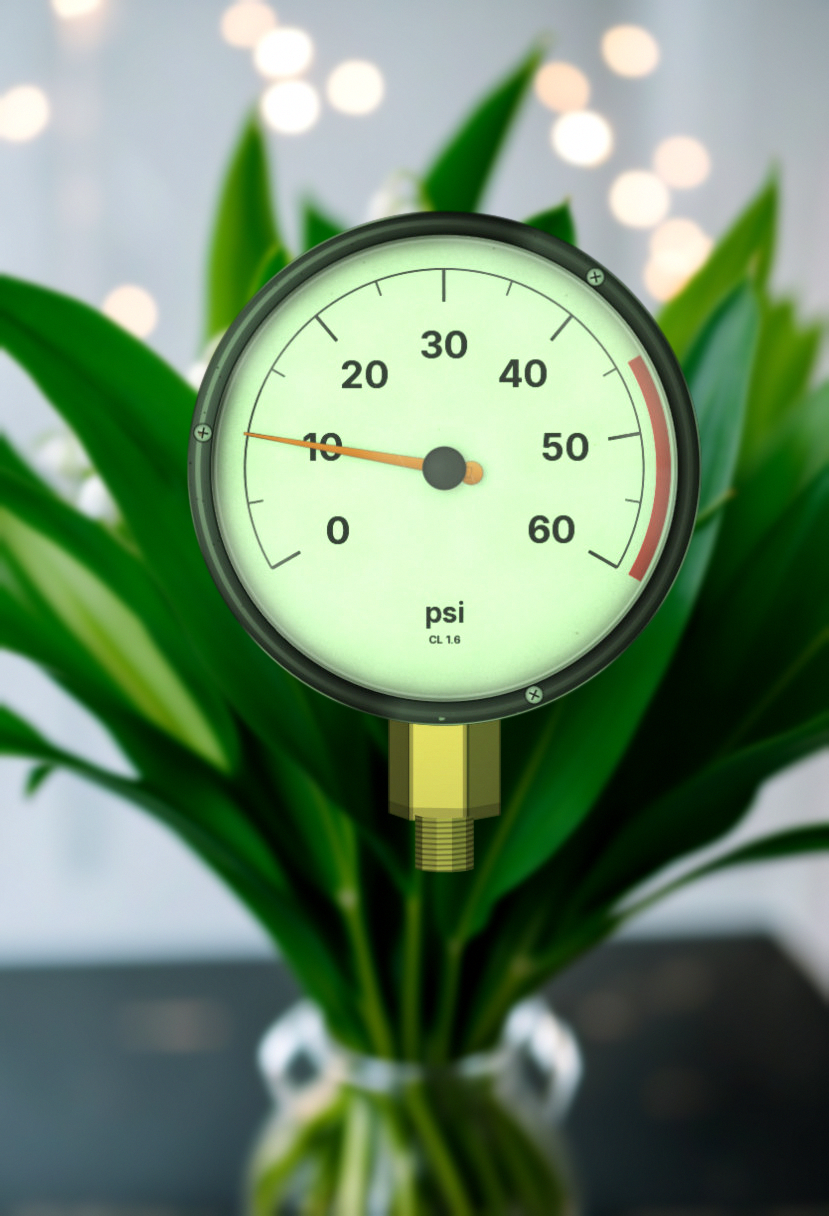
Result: 10 psi
